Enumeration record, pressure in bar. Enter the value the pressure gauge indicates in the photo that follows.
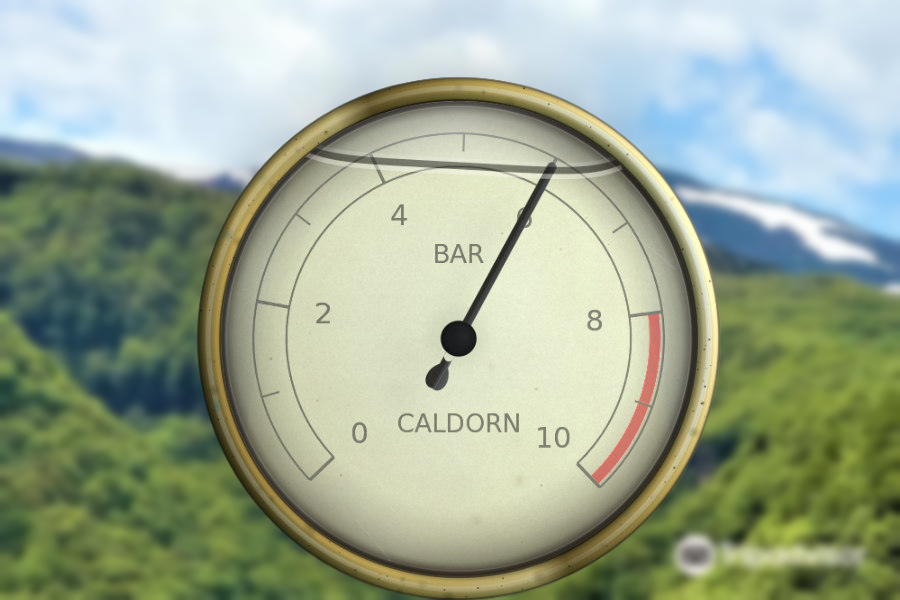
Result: 6 bar
